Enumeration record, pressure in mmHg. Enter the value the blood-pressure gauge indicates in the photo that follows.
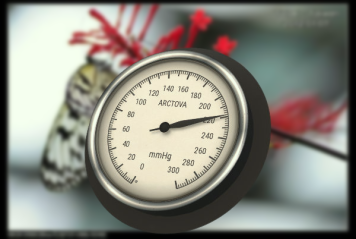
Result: 220 mmHg
